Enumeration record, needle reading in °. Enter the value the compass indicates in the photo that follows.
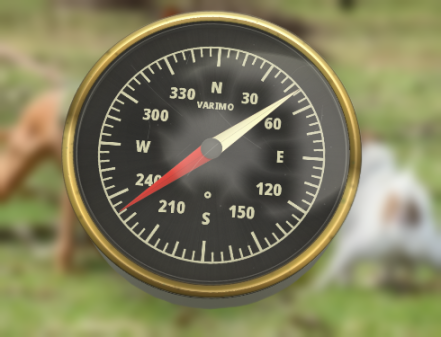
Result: 230 °
